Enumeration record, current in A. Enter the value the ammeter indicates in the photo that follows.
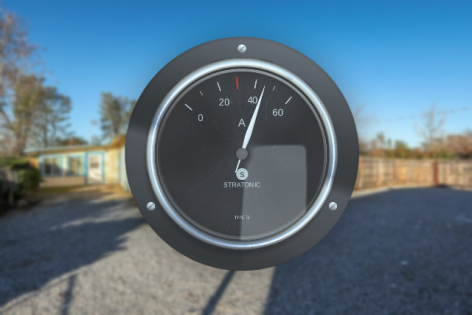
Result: 45 A
